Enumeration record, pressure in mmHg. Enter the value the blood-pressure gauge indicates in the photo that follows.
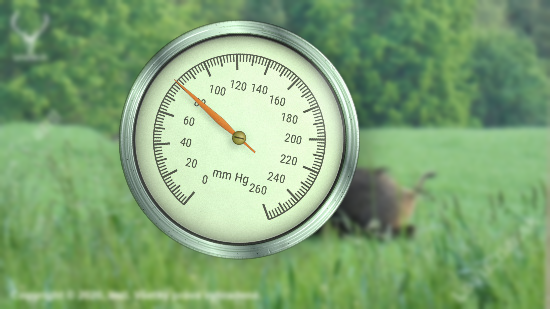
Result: 80 mmHg
